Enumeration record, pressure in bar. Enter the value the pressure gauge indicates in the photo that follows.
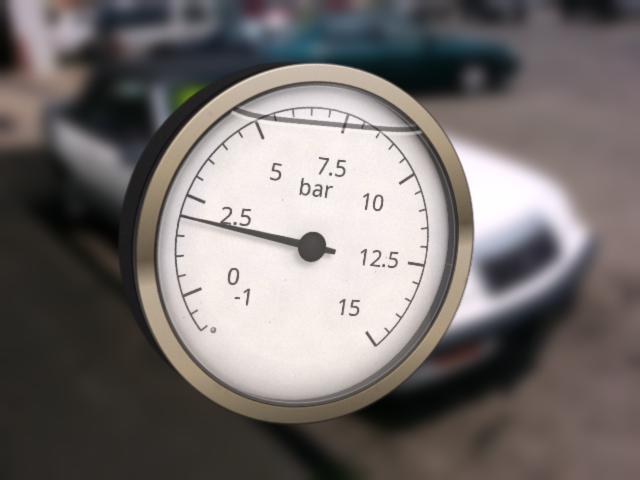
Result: 2 bar
